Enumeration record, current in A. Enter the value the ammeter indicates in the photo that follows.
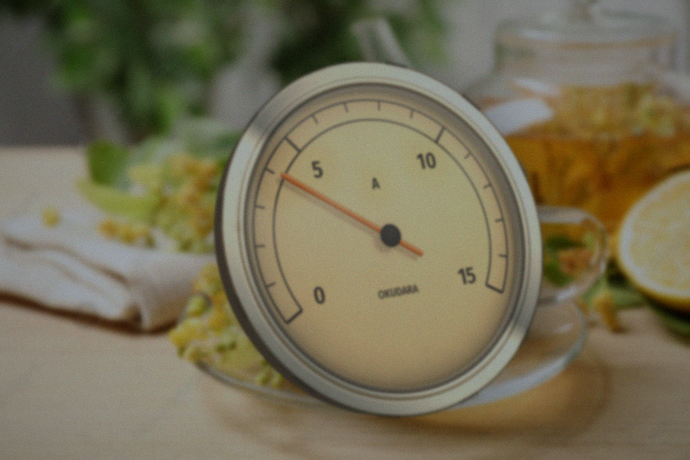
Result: 4 A
